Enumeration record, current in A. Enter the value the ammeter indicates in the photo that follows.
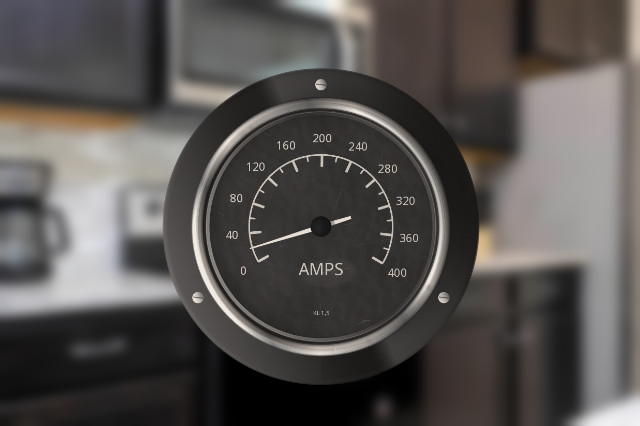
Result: 20 A
